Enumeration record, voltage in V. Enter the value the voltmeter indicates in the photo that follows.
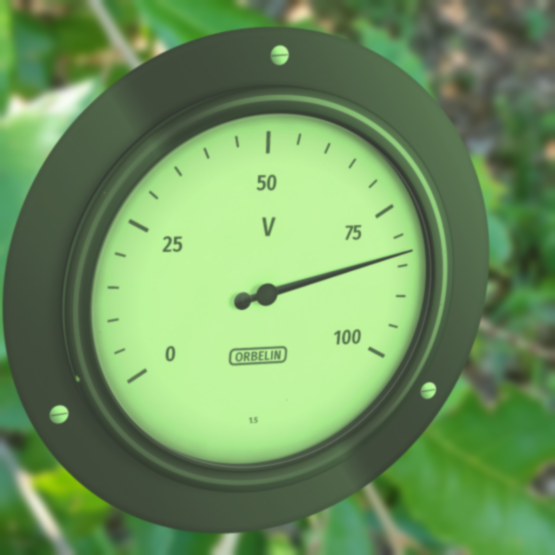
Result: 82.5 V
